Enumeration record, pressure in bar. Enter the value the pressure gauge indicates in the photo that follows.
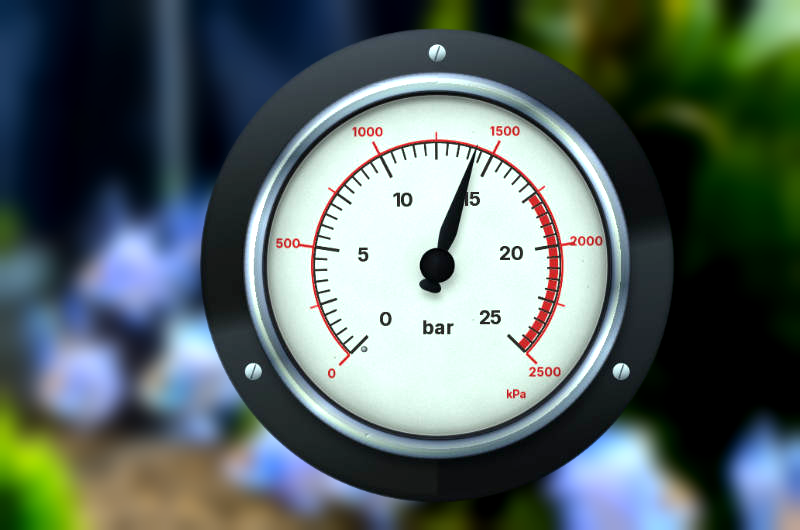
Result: 14.25 bar
